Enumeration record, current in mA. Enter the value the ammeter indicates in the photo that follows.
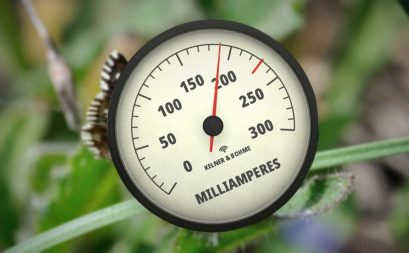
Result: 190 mA
